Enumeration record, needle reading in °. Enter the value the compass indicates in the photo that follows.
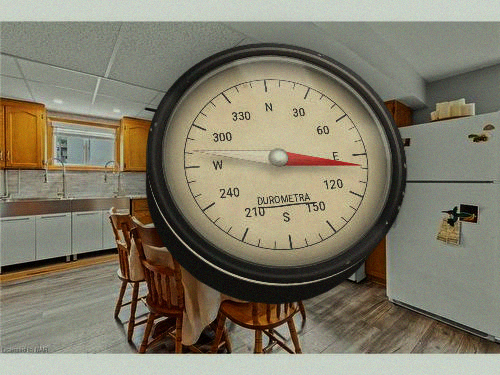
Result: 100 °
